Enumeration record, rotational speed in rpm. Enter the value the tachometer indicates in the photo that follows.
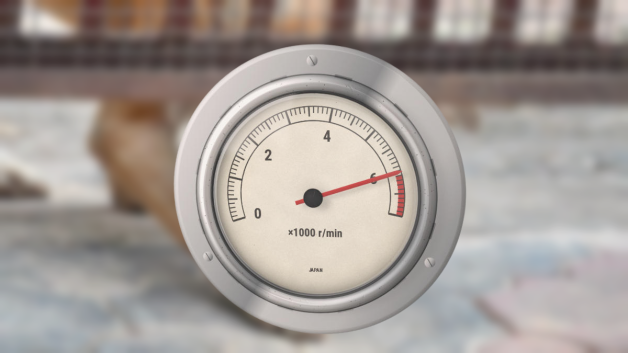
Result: 6000 rpm
